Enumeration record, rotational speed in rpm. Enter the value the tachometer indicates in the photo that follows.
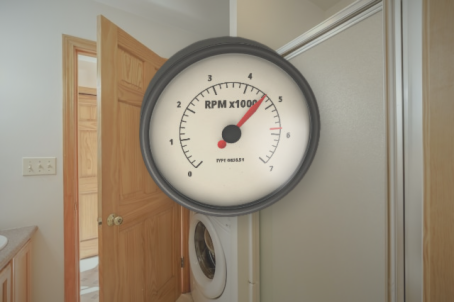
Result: 4600 rpm
